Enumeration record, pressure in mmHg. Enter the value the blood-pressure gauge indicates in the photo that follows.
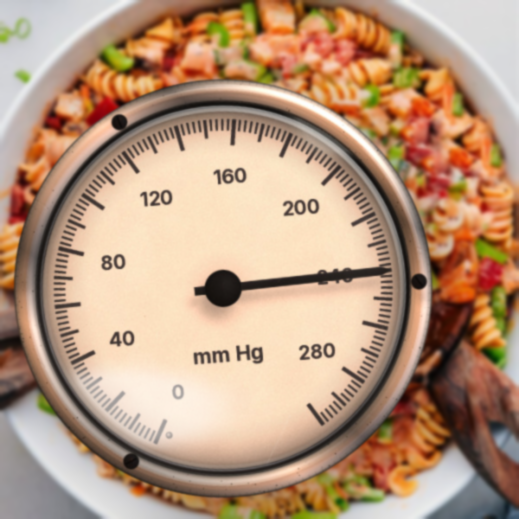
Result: 240 mmHg
